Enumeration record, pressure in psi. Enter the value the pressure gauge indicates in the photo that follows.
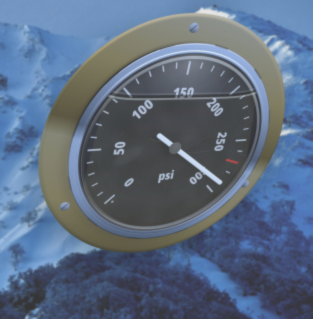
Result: 290 psi
